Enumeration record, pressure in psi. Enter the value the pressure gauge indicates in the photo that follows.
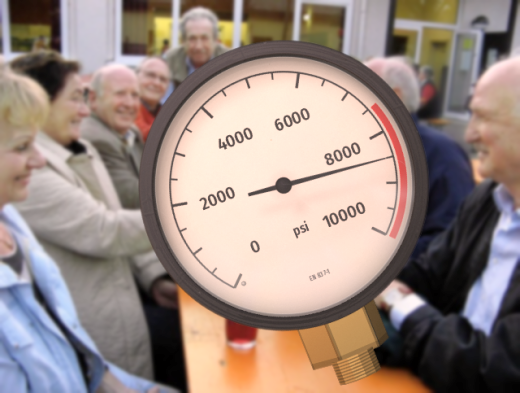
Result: 8500 psi
